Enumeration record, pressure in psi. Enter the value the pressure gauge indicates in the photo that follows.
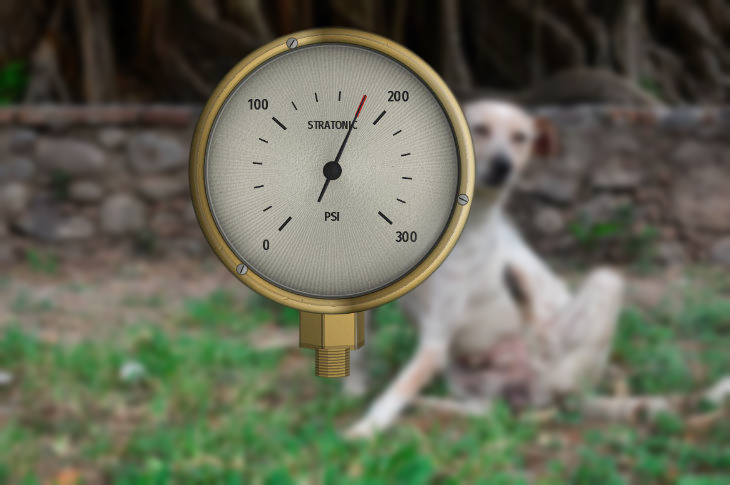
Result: 180 psi
